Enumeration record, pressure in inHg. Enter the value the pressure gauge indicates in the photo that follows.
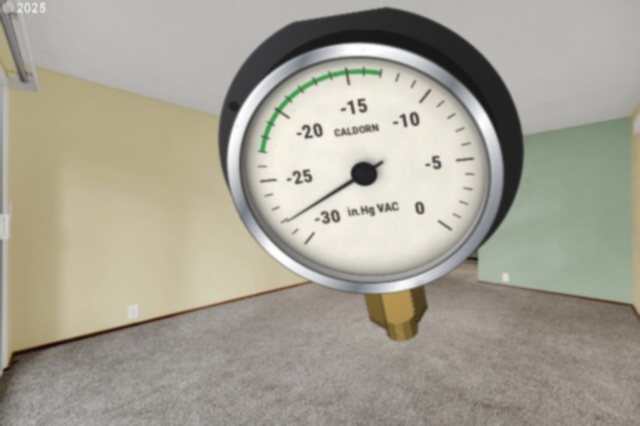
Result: -28 inHg
